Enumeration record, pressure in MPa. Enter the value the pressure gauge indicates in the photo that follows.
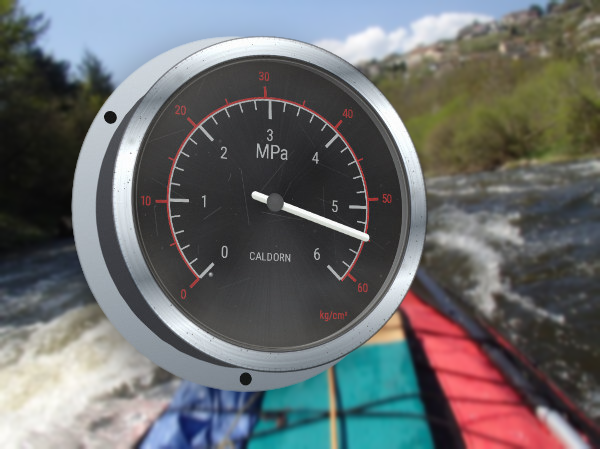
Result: 5.4 MPa
